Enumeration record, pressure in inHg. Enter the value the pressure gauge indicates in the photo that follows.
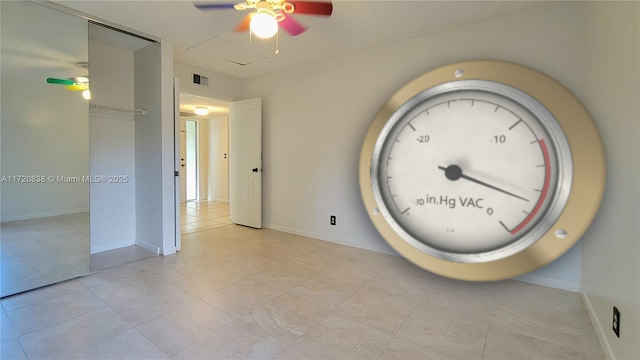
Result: -3 inHg
